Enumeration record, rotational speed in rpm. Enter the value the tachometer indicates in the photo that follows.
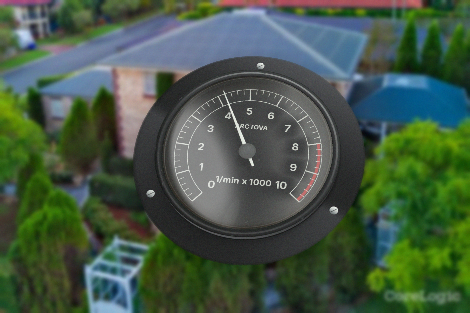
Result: 4200 rpm
